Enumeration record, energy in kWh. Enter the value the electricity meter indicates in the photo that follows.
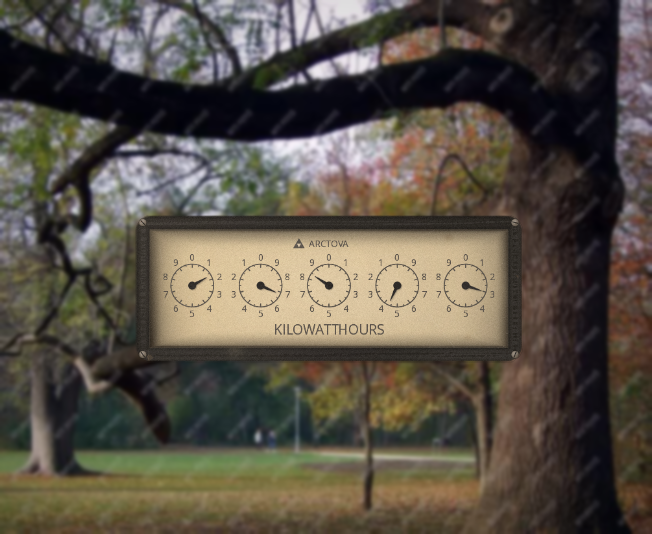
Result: 16843 kWh
